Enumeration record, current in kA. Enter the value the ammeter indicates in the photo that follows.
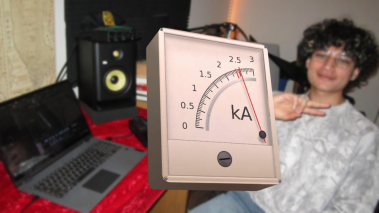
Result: 2.5 kA
